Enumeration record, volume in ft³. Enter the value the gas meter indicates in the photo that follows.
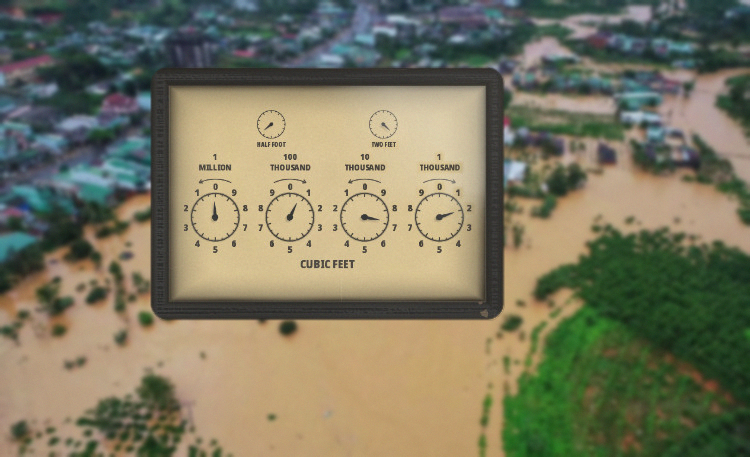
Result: 7200 ft³
